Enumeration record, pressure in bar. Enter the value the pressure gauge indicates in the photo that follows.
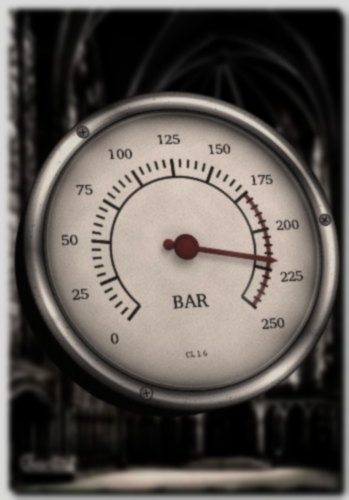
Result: 220 bar
